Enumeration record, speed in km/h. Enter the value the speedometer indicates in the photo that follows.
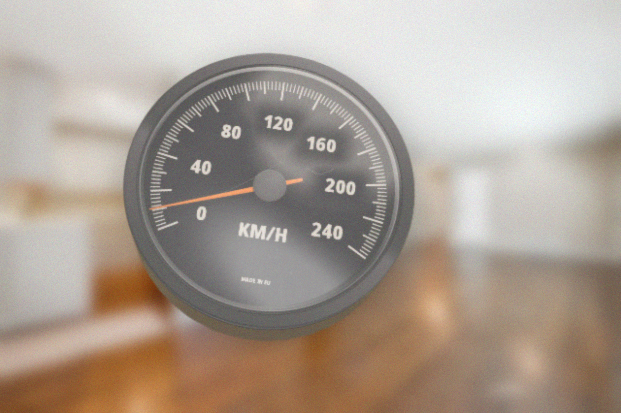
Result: 10 km/h
